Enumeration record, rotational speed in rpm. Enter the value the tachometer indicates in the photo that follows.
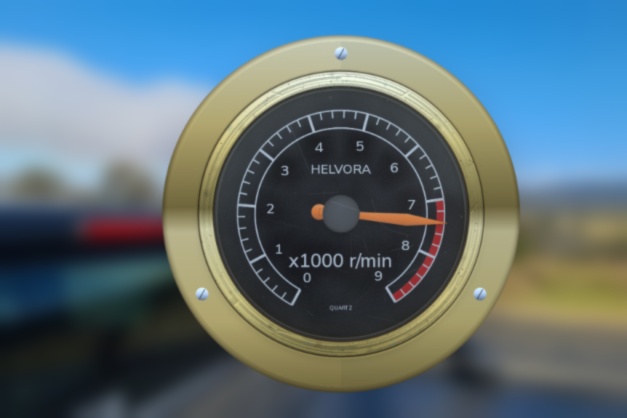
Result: 7400 rpm
